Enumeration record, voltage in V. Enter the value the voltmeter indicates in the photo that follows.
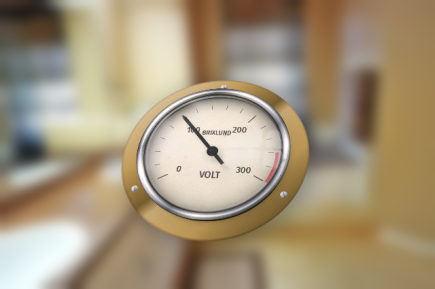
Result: 100 V
